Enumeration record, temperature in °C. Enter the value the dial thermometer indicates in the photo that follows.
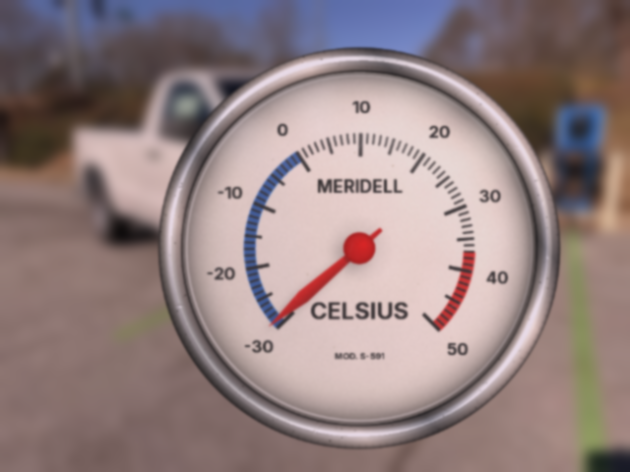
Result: -29 °C
